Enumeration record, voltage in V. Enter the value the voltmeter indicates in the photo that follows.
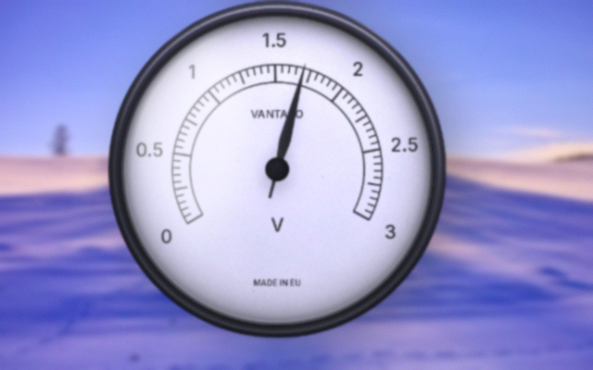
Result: 1.7 V
